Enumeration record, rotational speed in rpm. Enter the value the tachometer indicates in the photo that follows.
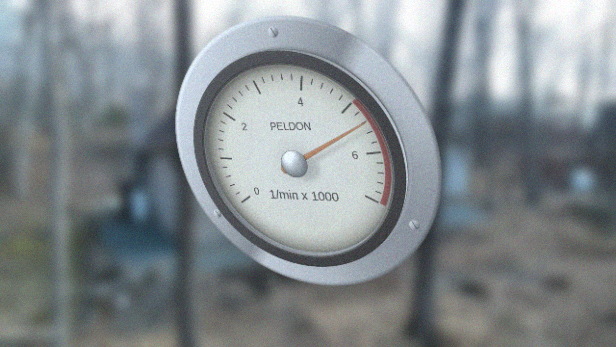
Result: 5400 rpm
